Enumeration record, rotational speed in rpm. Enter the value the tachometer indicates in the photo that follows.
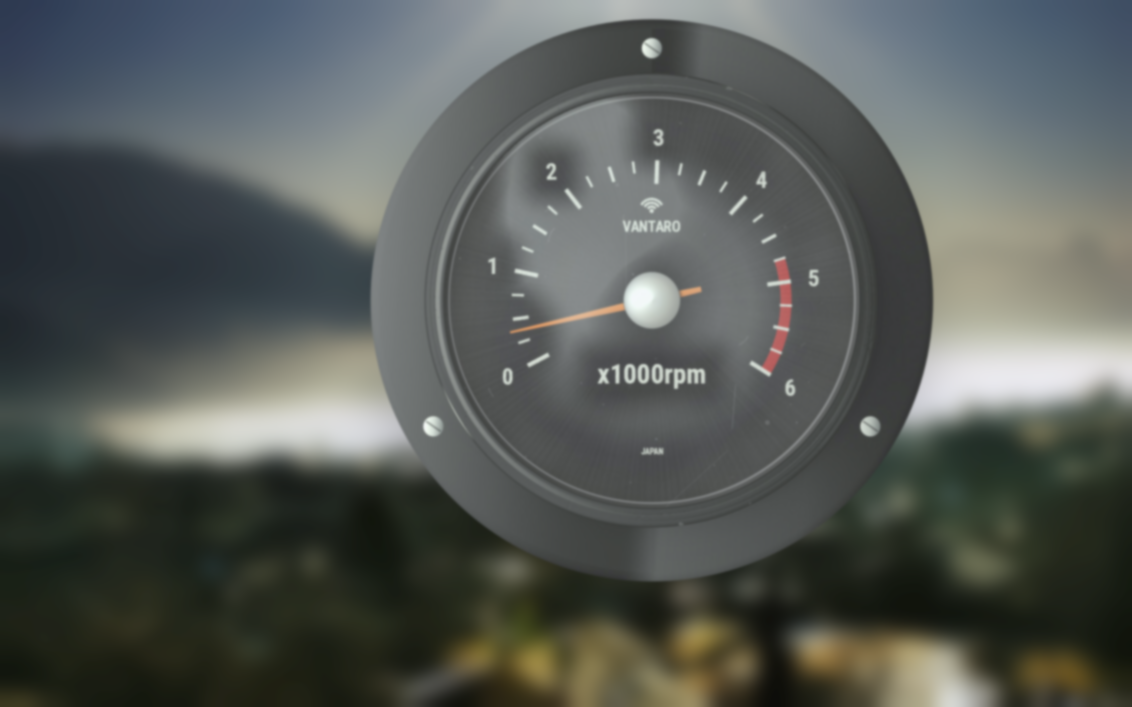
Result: 375 rpm
